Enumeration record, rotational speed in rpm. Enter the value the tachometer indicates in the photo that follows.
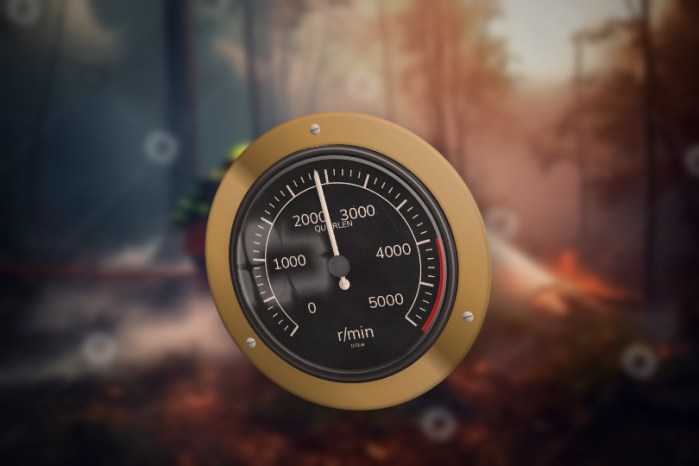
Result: 2400 rpm
